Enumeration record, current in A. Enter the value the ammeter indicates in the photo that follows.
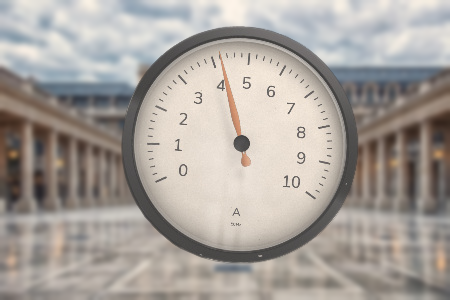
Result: 4.2 A
